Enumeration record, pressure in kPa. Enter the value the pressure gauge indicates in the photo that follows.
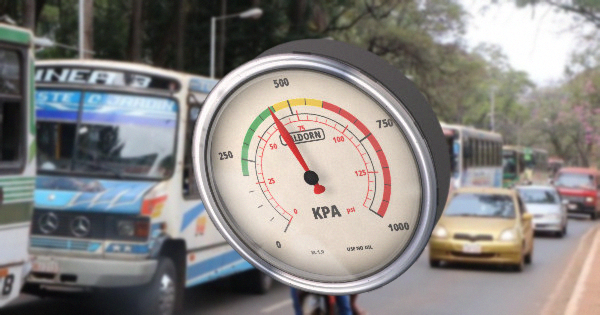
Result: 450 kPa
